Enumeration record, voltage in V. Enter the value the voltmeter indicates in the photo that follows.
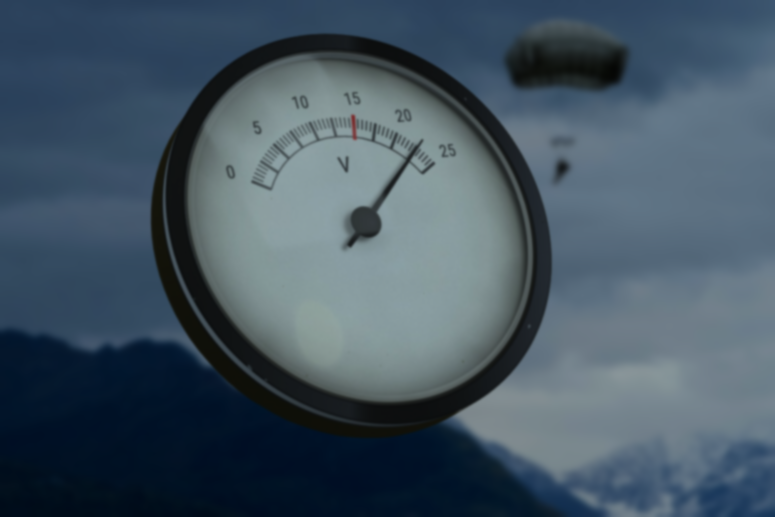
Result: 22.5 V
